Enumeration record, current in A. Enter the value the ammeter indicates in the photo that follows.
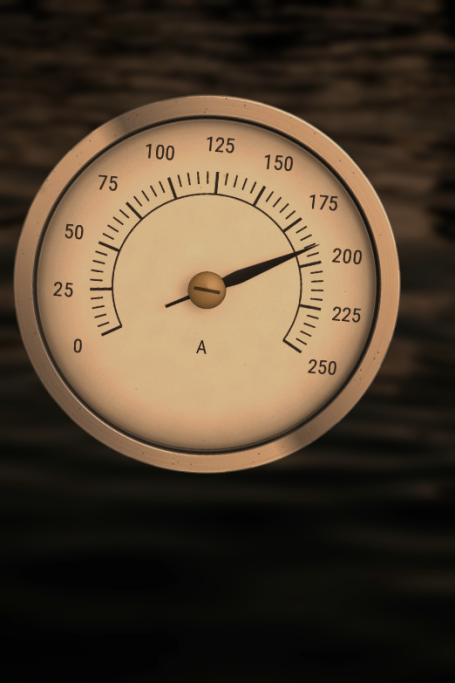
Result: 190 A
